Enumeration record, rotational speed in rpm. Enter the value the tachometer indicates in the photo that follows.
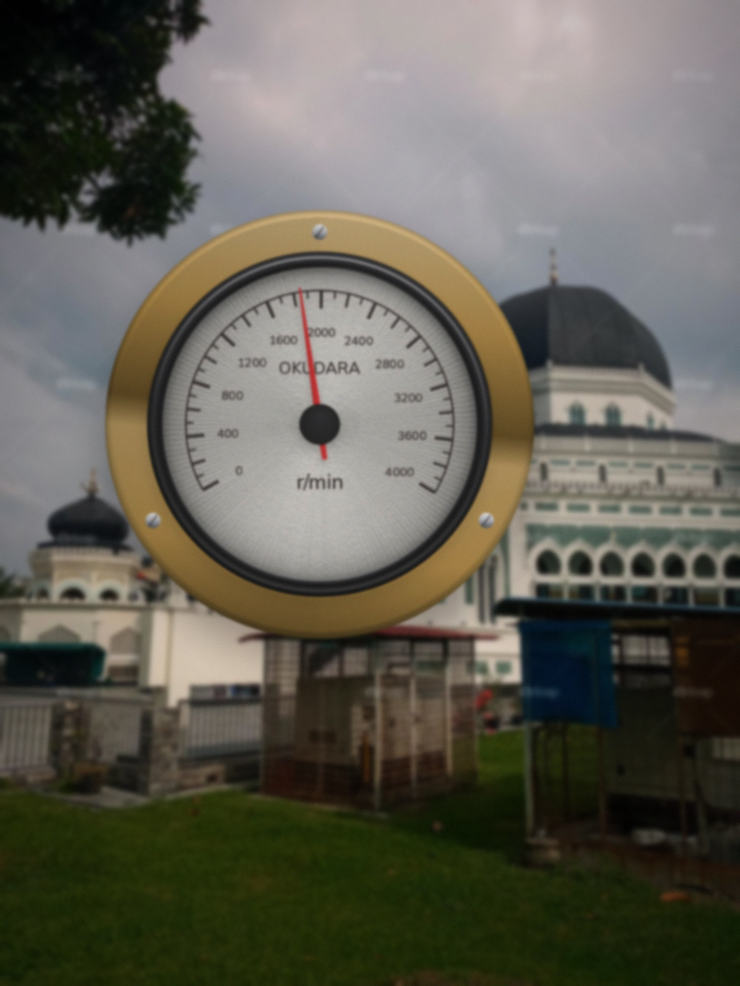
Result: 1850 rpm
